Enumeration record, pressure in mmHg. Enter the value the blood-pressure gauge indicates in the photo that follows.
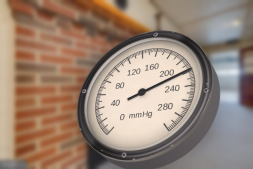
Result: 220 mmHg
